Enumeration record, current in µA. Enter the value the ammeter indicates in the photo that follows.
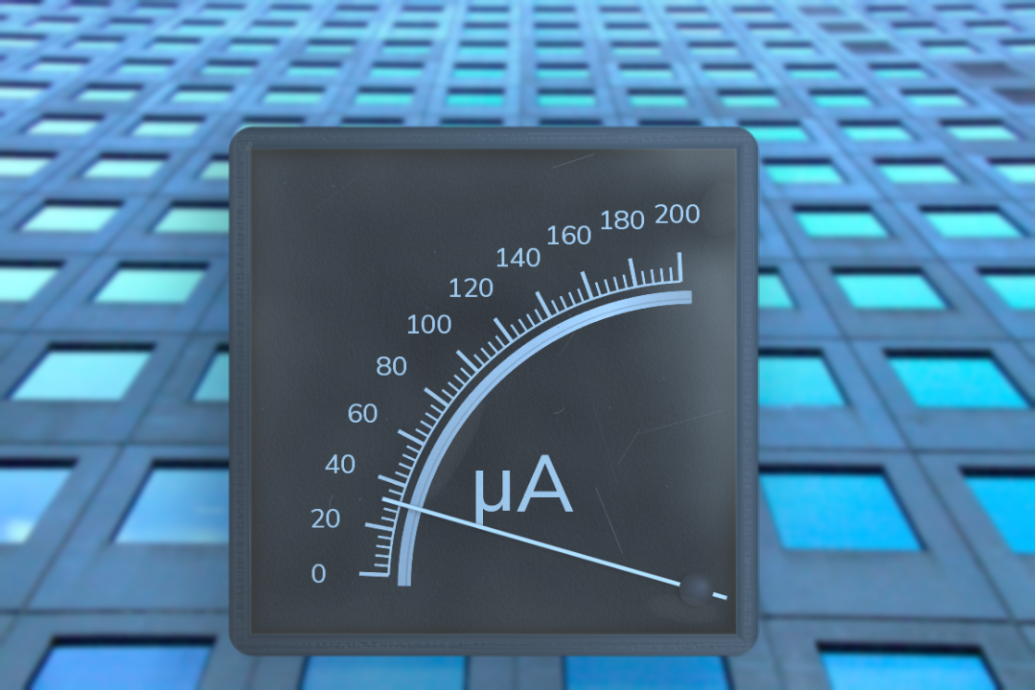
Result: 32 µA
